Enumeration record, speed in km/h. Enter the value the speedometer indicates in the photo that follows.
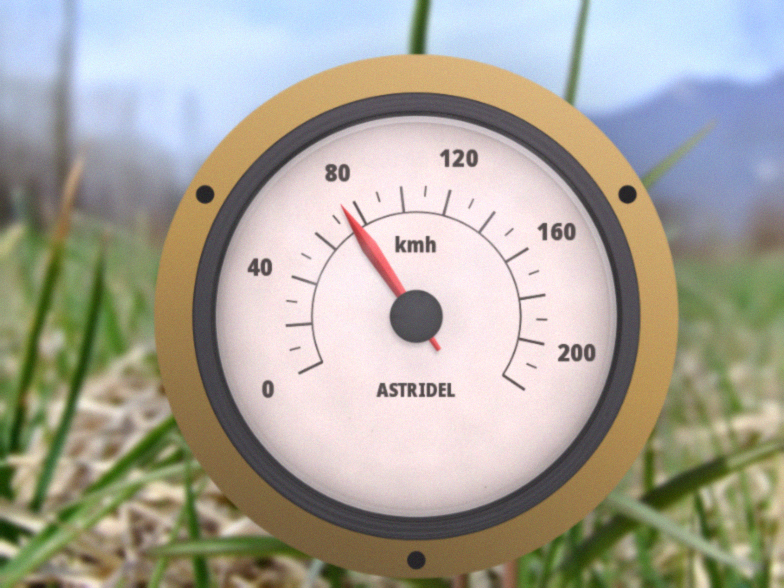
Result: 75 km/h
